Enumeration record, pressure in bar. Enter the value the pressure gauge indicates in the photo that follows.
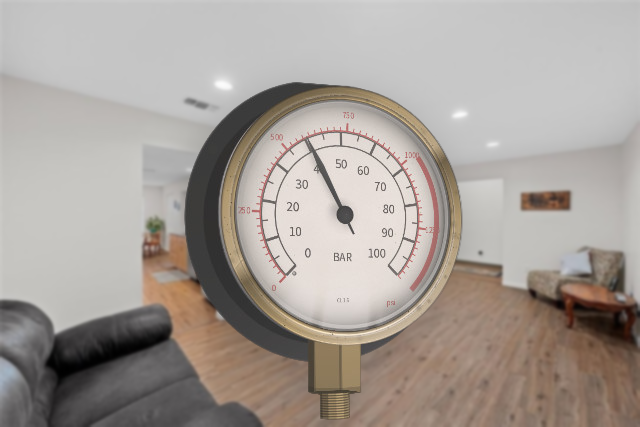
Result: 40 bar
